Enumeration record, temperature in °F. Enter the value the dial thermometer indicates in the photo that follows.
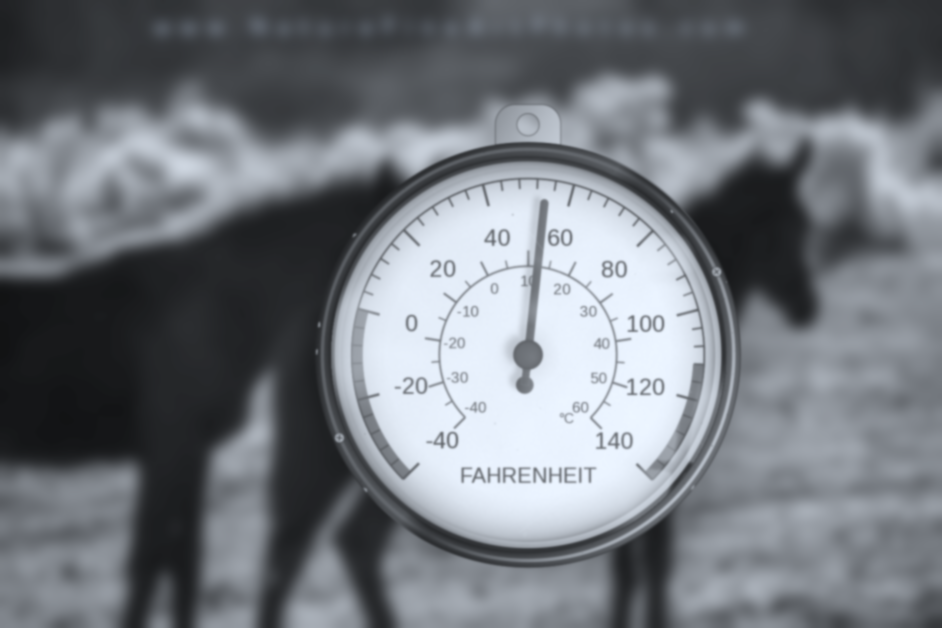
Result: 54 °F
